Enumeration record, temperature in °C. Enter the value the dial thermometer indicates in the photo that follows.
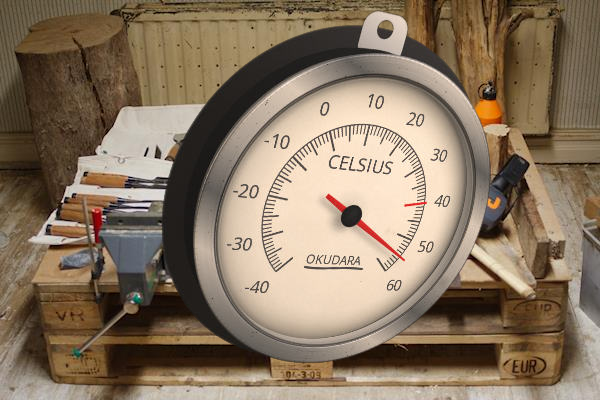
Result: 55 °C
